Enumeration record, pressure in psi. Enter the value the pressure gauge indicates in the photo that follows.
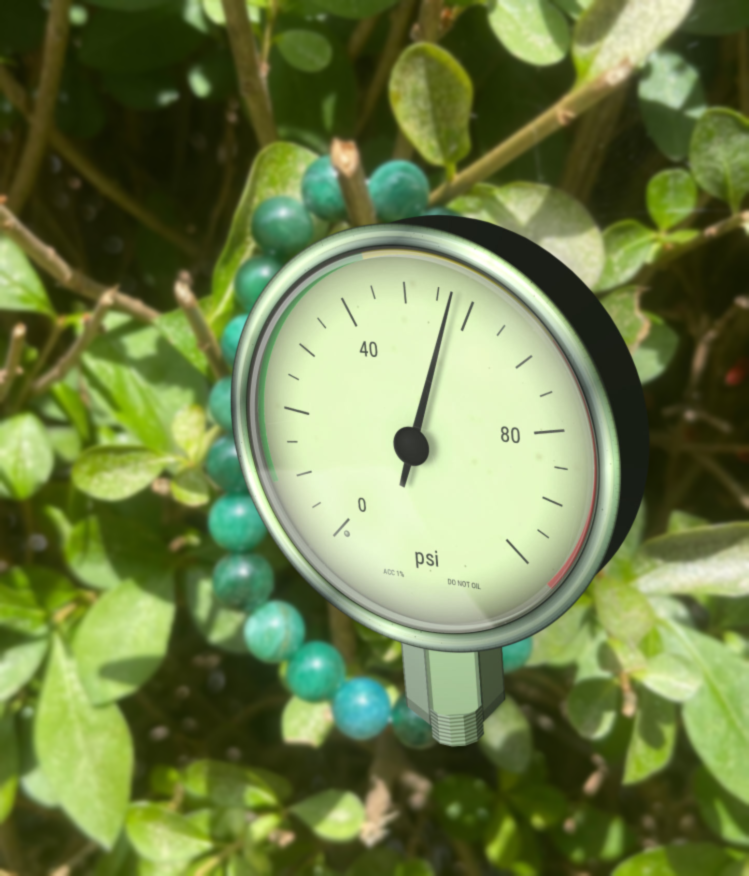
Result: 57.5 psi
